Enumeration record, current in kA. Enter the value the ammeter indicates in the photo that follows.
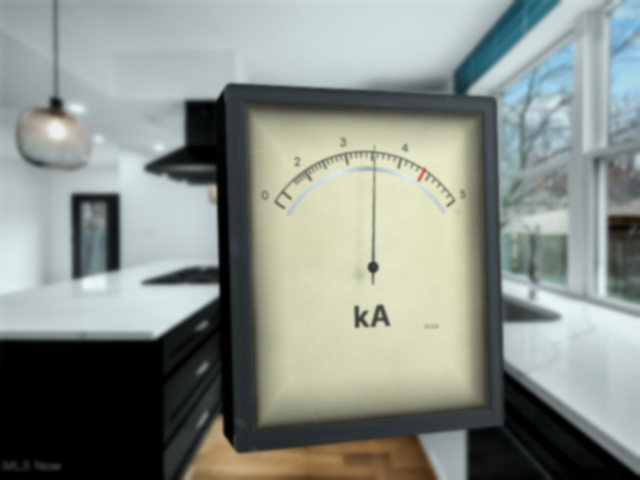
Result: 3.5 kA
